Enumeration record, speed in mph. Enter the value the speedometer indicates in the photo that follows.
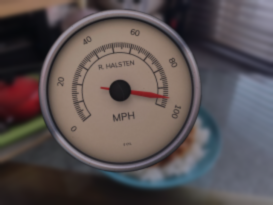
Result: 95 mph
